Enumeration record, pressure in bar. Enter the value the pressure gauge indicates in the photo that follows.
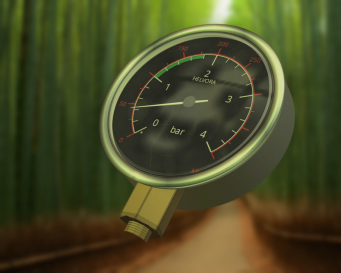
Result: 0.4 bar
